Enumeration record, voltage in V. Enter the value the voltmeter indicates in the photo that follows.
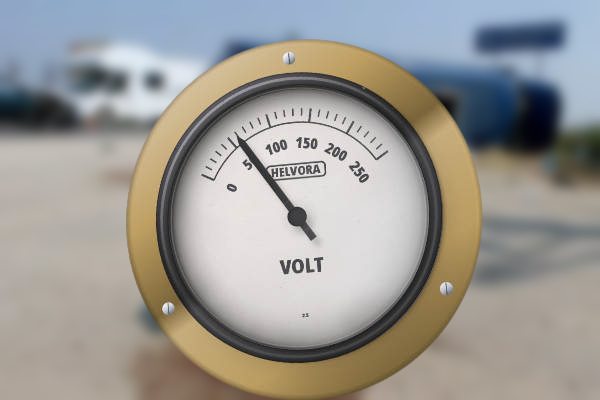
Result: 60 V
